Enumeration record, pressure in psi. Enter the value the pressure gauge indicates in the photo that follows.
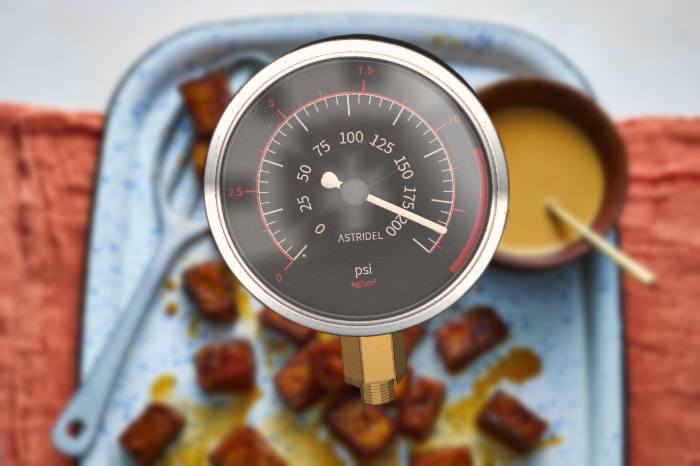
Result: 187.5 psi
